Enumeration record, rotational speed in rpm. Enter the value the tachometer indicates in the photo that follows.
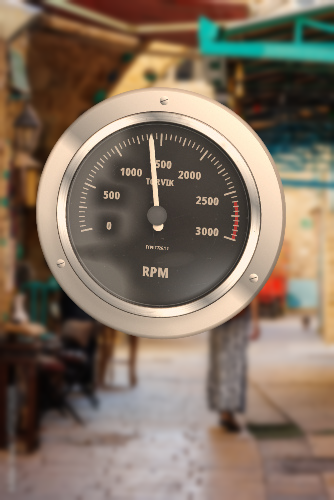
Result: 1400 rpm
